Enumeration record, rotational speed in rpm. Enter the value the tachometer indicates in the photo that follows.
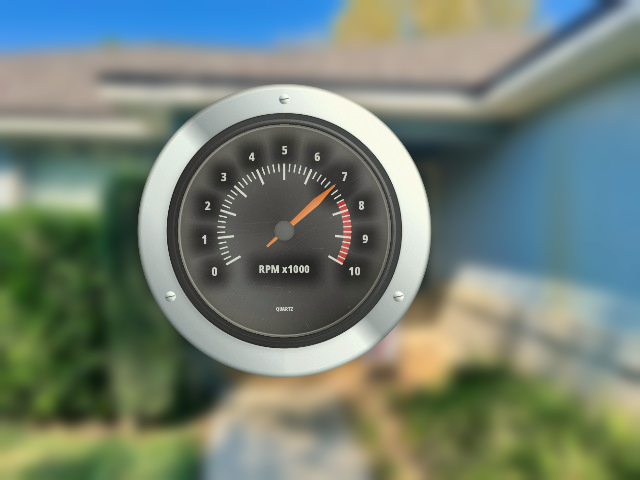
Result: 7000 rpm
